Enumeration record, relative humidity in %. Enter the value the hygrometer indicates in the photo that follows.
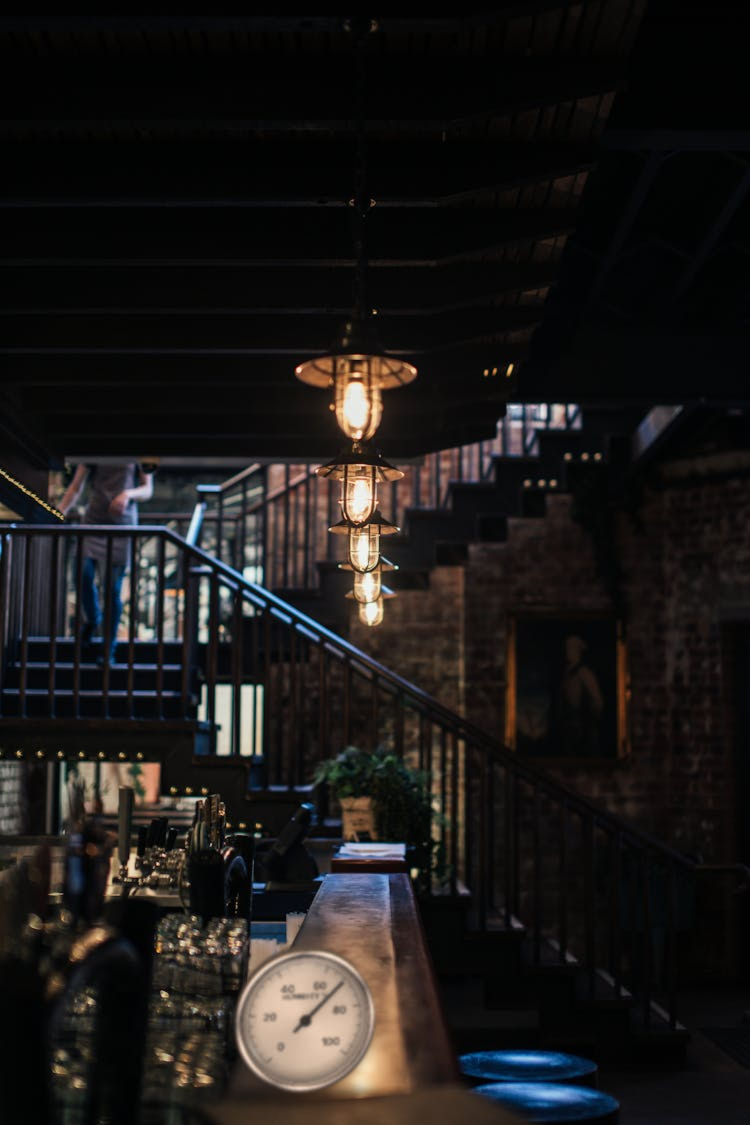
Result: 68 %
